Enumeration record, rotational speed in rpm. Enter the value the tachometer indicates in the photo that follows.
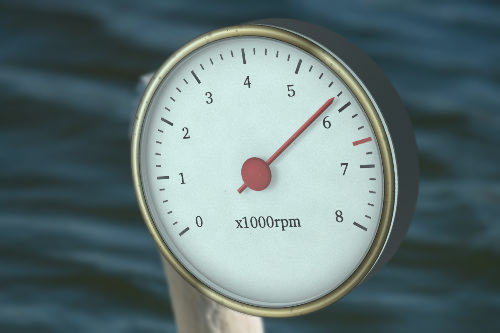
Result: 5800 rpm
